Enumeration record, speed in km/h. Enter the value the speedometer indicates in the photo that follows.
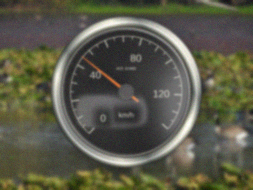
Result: 45 km/h
